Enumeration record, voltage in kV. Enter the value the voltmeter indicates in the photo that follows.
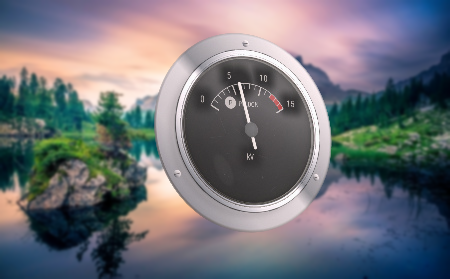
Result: 6 kV
